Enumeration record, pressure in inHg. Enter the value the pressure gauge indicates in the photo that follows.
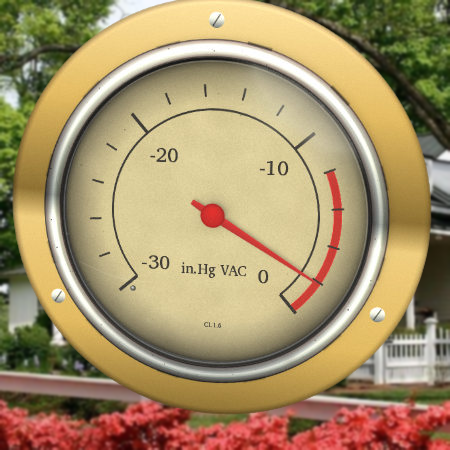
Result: -2 inHg
